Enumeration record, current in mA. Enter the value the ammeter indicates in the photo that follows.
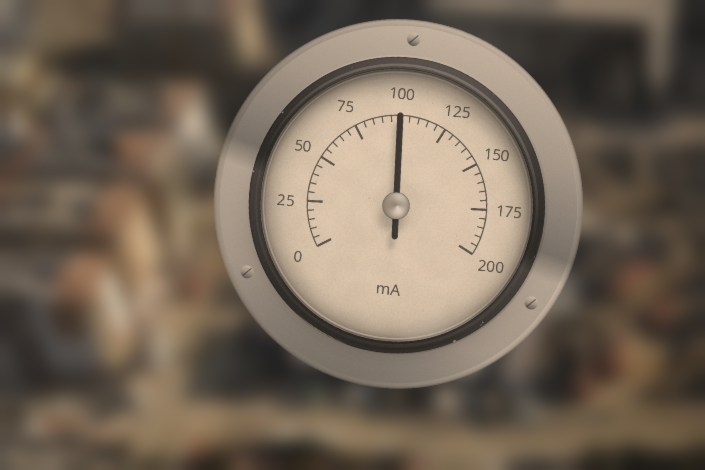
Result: 100 mA
